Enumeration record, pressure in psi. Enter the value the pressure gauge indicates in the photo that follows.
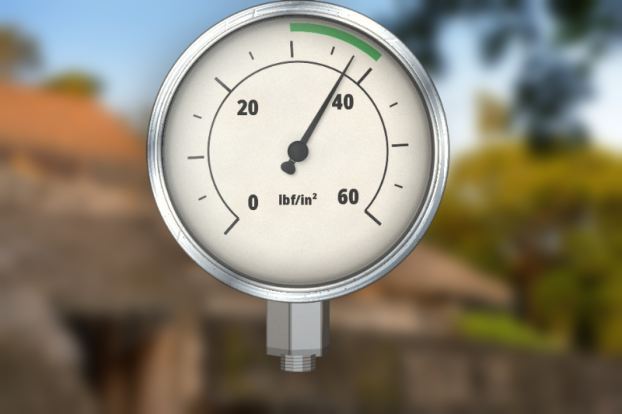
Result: 37.5 psi
